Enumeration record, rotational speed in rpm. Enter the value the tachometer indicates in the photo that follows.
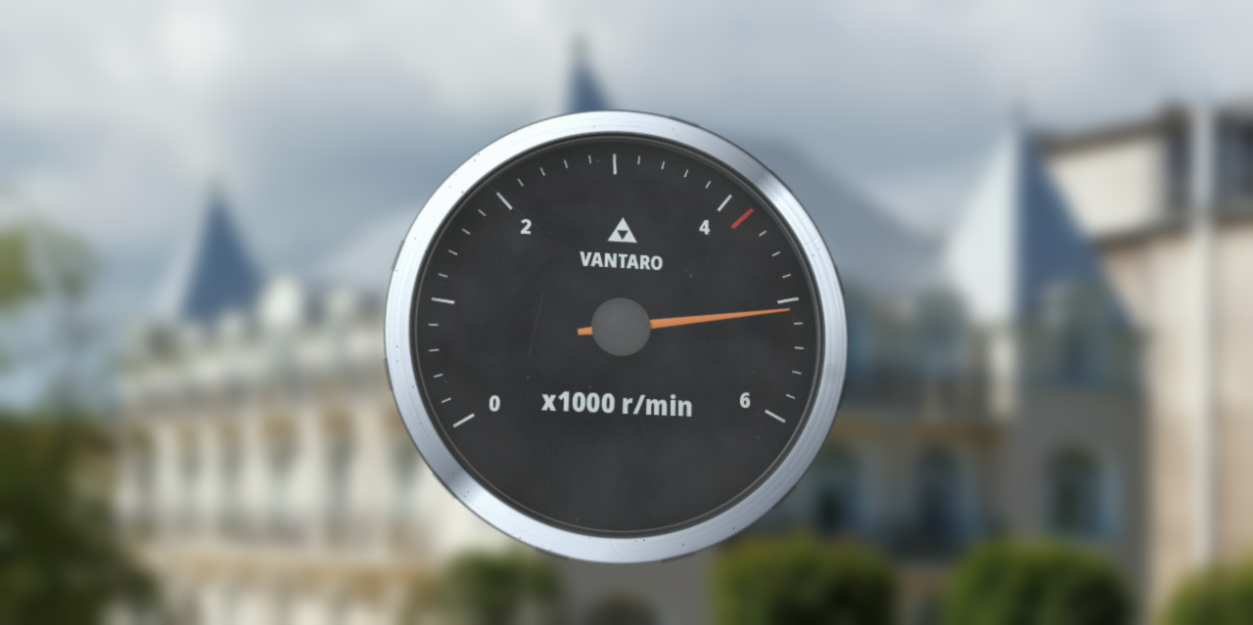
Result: 5100 rpm
